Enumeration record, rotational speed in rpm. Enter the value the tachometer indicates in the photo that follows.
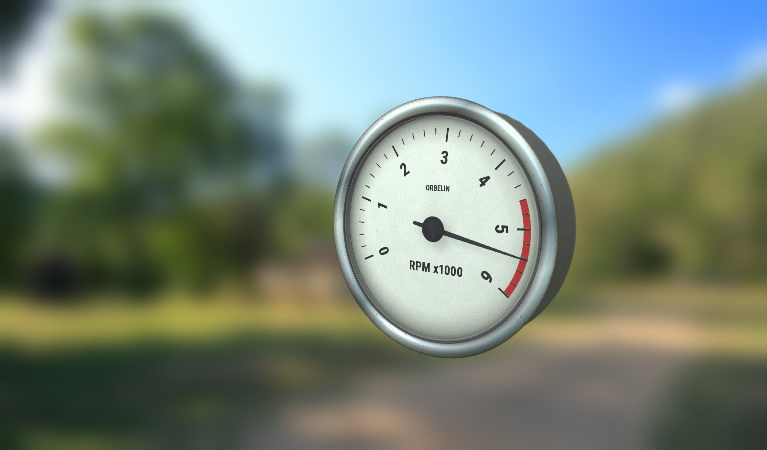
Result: 5400 rpm
